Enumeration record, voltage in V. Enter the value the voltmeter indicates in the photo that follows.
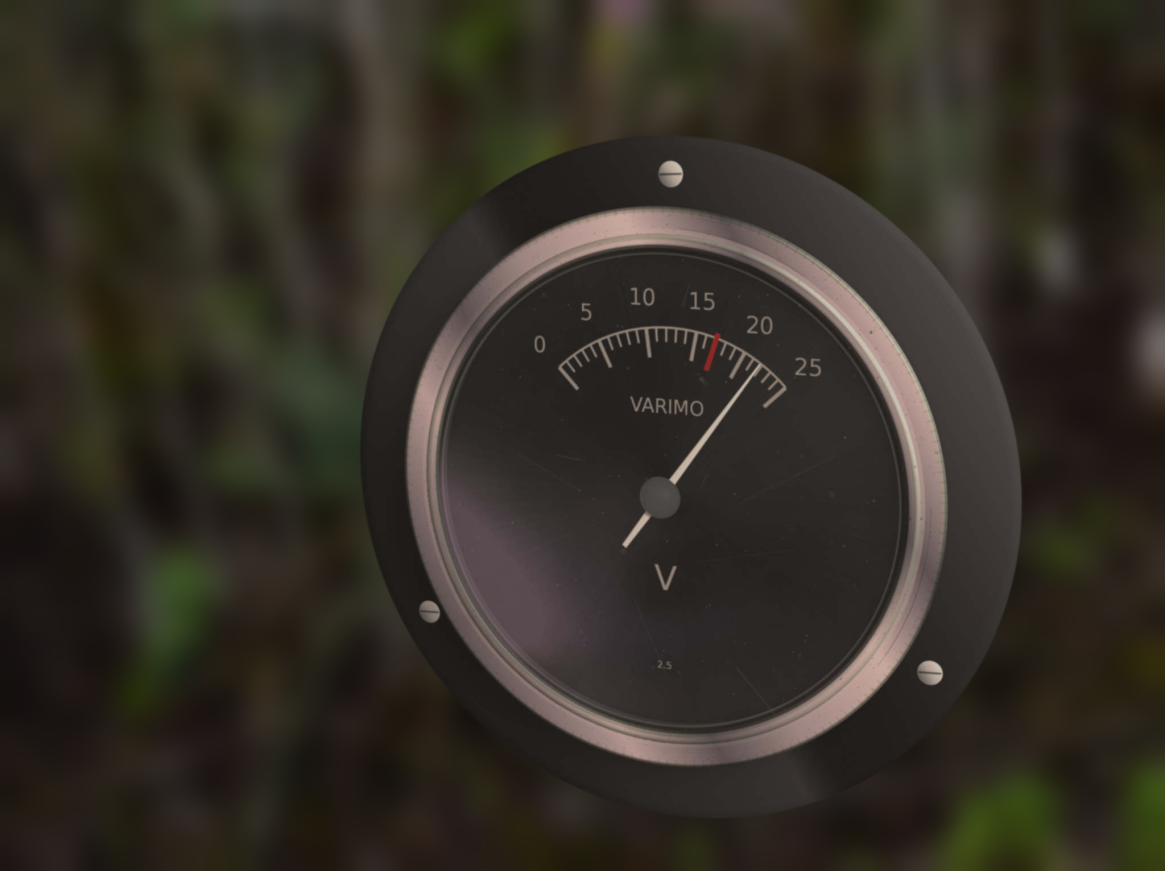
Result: 22 V
